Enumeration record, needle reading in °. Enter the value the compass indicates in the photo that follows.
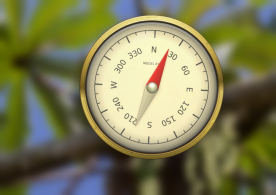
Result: 20 °
